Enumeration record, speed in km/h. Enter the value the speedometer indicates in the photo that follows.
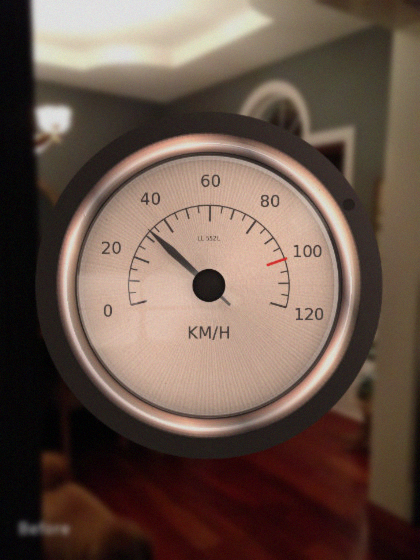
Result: 32.5 km/h
